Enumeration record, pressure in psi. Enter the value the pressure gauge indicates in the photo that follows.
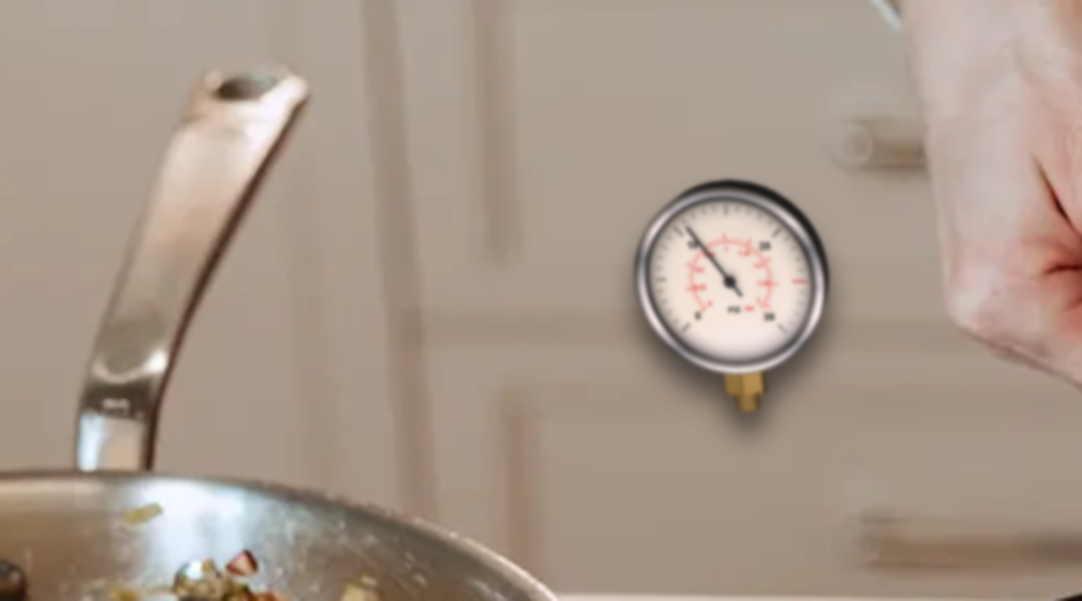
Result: 11 psi
